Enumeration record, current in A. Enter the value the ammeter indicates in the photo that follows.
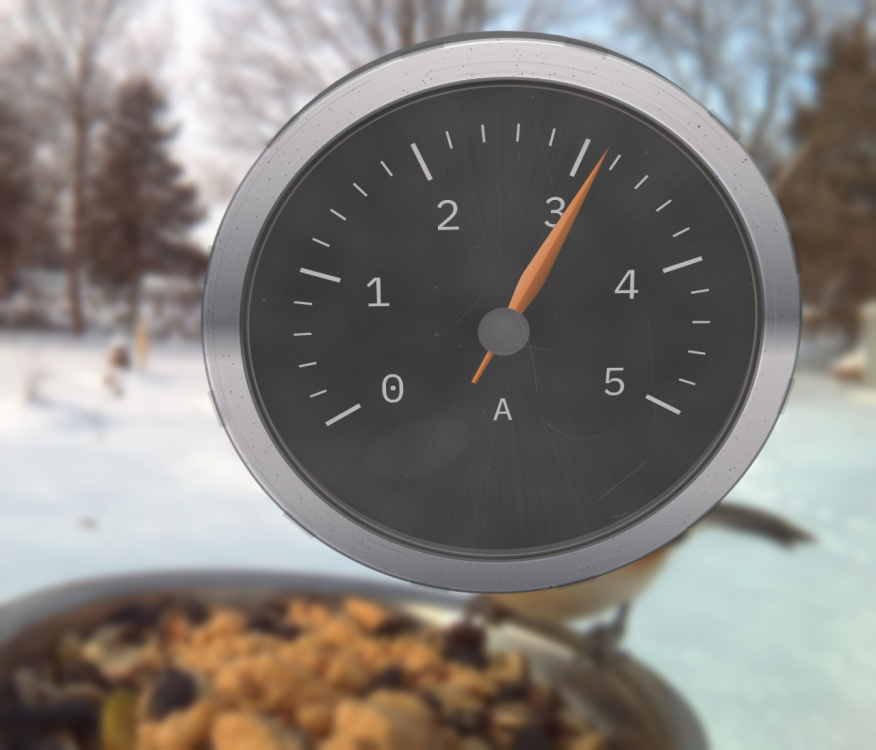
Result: 3.1 A
